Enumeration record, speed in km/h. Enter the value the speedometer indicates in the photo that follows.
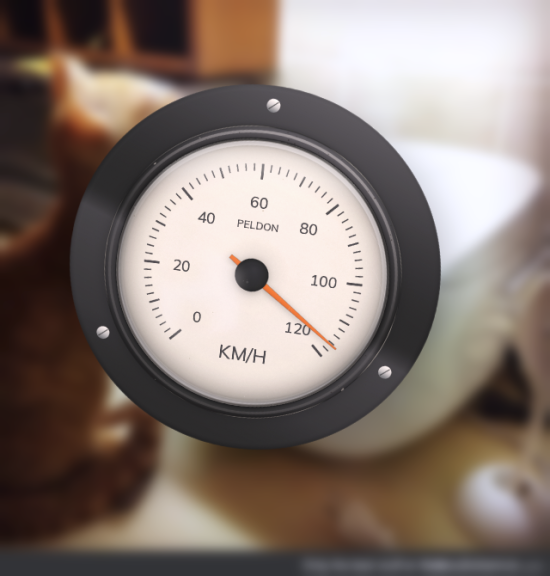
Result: 116 km/h
